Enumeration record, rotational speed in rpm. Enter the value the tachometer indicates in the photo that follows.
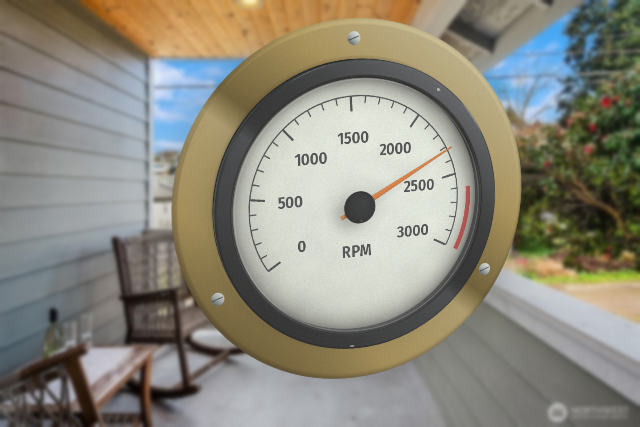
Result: 2300 rpm
